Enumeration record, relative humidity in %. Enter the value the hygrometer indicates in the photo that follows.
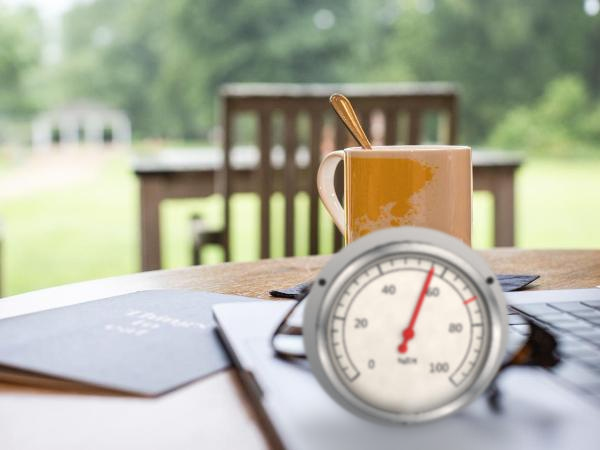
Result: 56 %
